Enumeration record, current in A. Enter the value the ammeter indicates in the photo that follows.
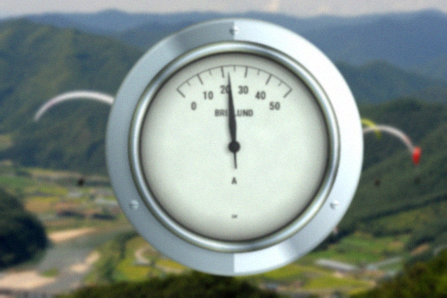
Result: 22.5 A
